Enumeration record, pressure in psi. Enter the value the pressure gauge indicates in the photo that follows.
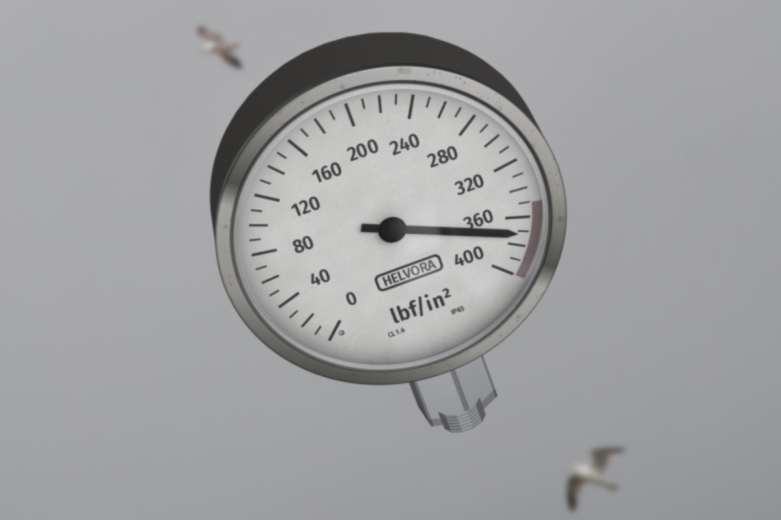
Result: 370 psi
